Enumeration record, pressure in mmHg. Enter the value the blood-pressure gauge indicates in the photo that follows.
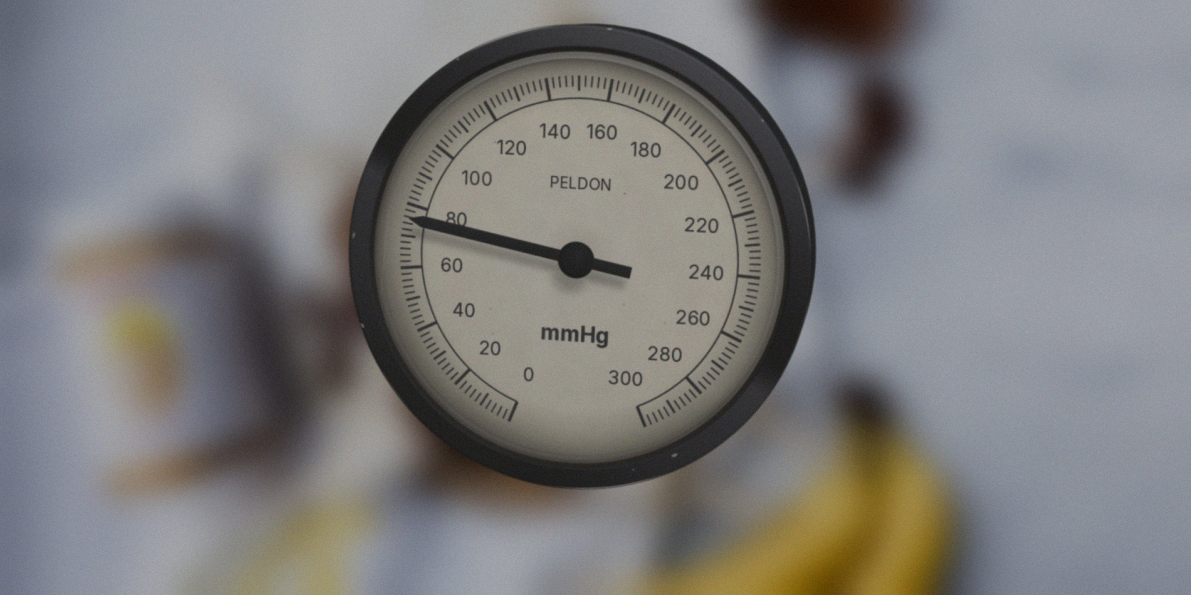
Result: 76 mmHg
